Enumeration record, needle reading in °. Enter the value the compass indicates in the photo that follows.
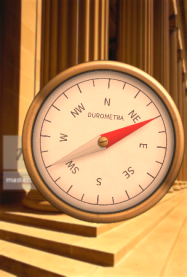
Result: 60 °
